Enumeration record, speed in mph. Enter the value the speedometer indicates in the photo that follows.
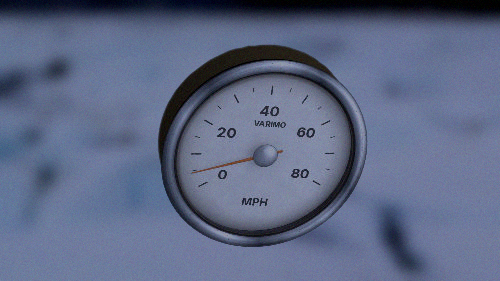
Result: 5 mph
